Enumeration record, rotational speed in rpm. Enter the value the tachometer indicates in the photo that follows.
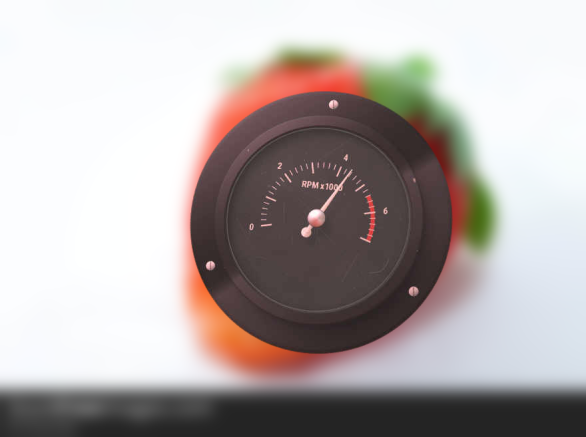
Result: 4400 rpm
